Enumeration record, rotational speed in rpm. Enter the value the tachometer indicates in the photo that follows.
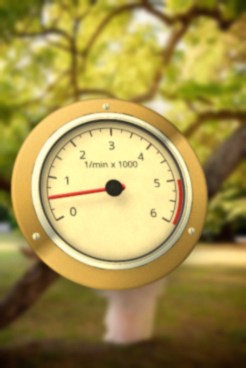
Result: 500 rpm
